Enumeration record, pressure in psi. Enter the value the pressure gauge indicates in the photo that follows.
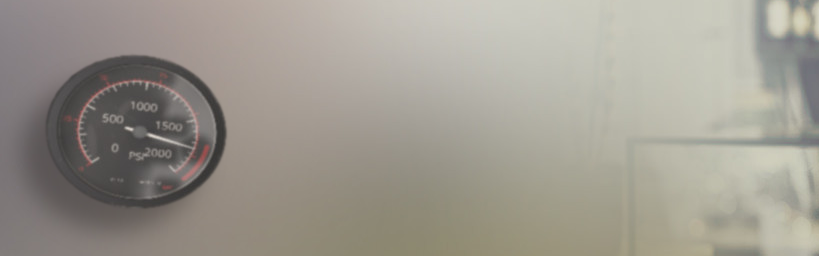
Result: 1750 psi
